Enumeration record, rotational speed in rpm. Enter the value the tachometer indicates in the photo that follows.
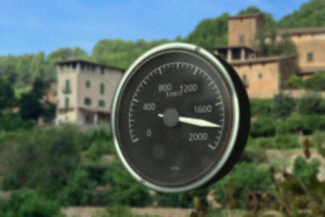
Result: 1800 rpm
